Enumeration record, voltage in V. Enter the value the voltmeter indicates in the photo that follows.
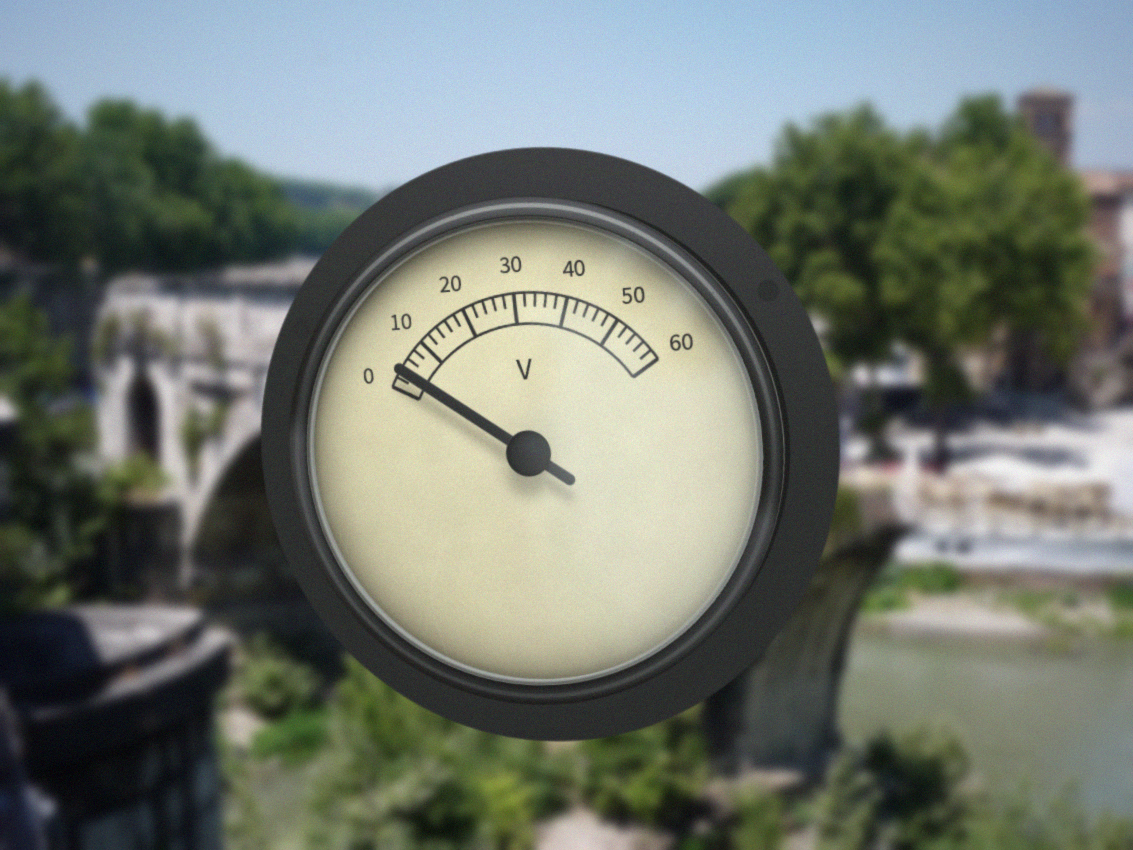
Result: 4 V
